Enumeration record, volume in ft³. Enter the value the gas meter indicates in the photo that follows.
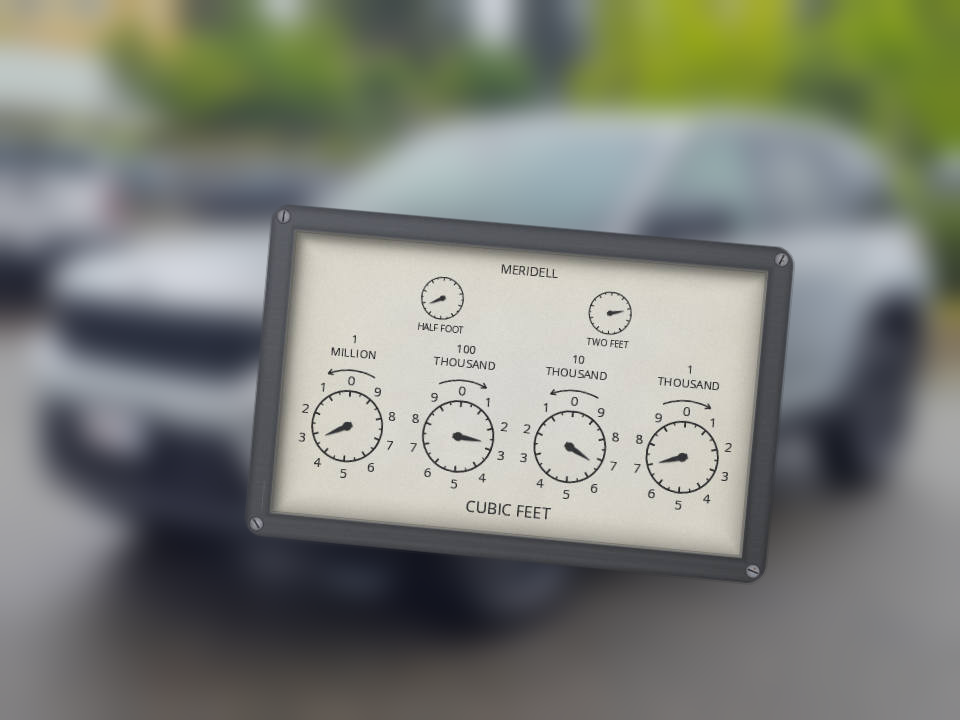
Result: 326700 ft³
